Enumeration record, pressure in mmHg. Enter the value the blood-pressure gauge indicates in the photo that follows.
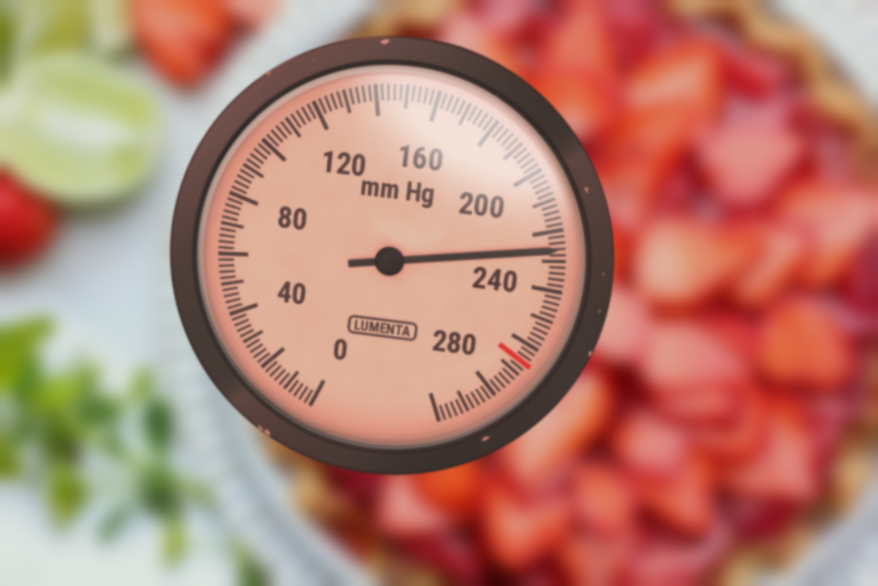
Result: 226 mmHg
